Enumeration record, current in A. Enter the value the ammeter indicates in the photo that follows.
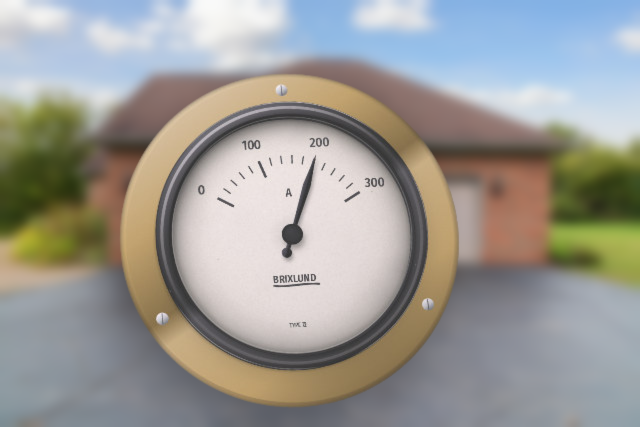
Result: 200 A
